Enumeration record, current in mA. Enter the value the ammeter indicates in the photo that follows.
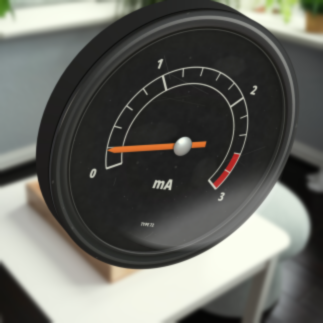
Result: 0.2 mA
